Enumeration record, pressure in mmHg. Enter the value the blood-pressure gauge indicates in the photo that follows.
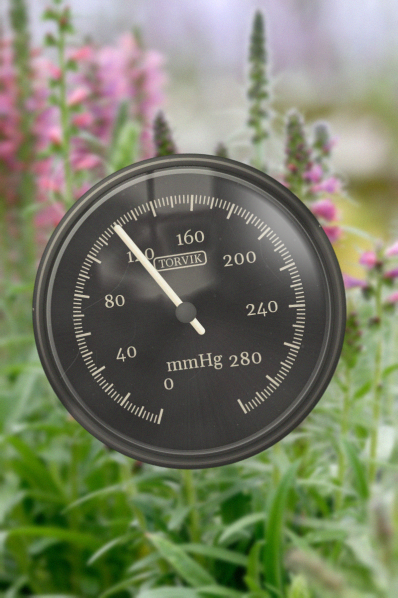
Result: 120 mmHg
